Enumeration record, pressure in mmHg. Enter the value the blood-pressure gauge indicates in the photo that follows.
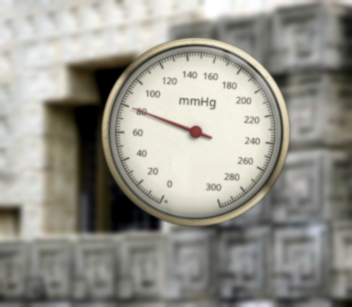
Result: 80 mmHg
